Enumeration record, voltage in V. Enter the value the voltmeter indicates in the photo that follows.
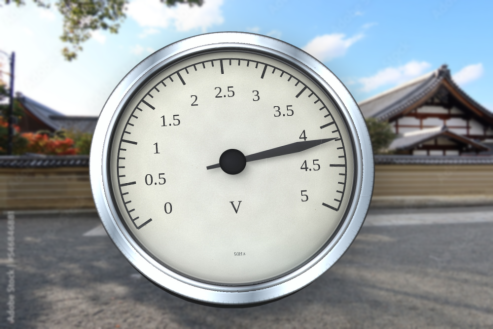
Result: 4.2 V
